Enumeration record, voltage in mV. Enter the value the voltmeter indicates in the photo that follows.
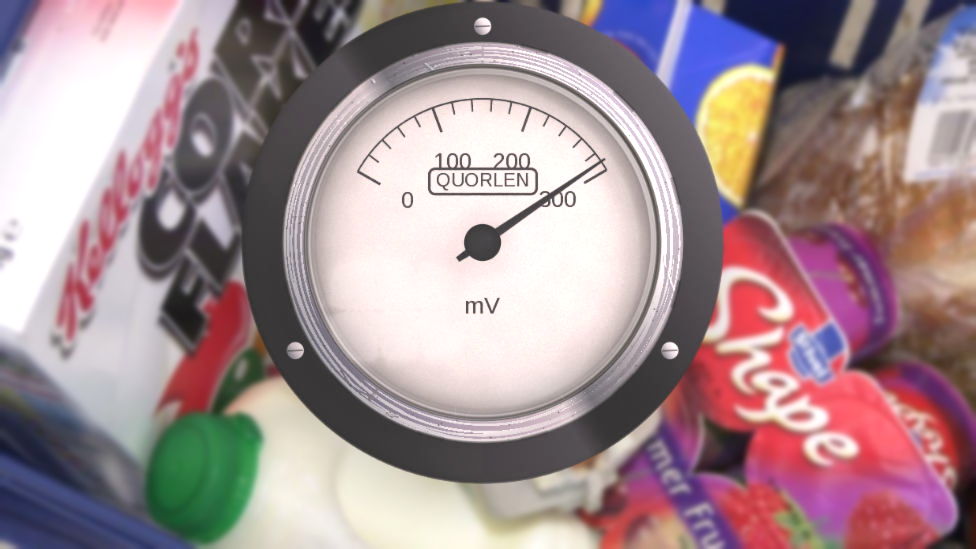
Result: 290 mV
